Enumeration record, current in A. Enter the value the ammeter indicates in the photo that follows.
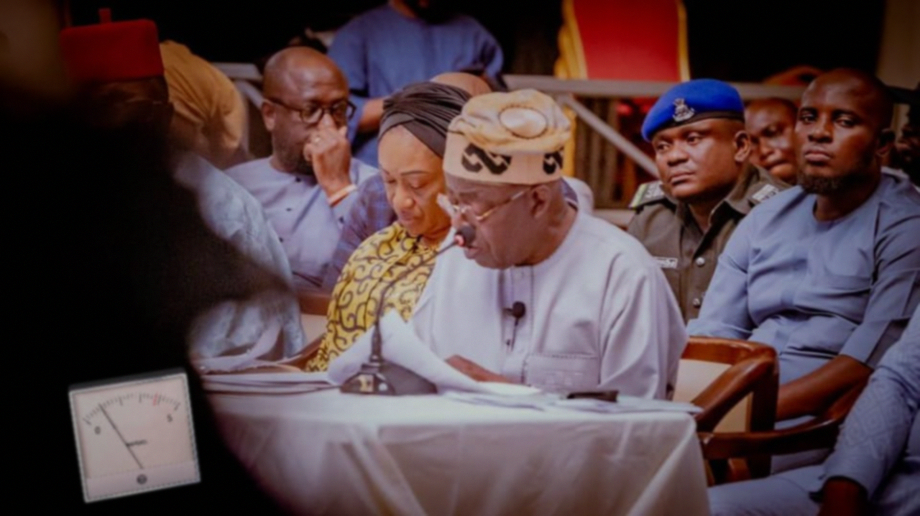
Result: 1 A
